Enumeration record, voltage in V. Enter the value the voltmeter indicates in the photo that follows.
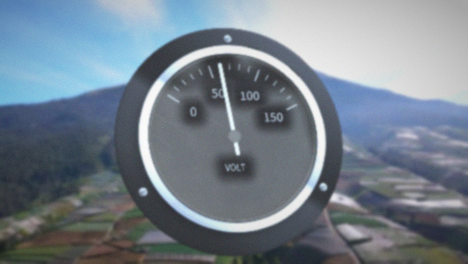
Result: 60 V
